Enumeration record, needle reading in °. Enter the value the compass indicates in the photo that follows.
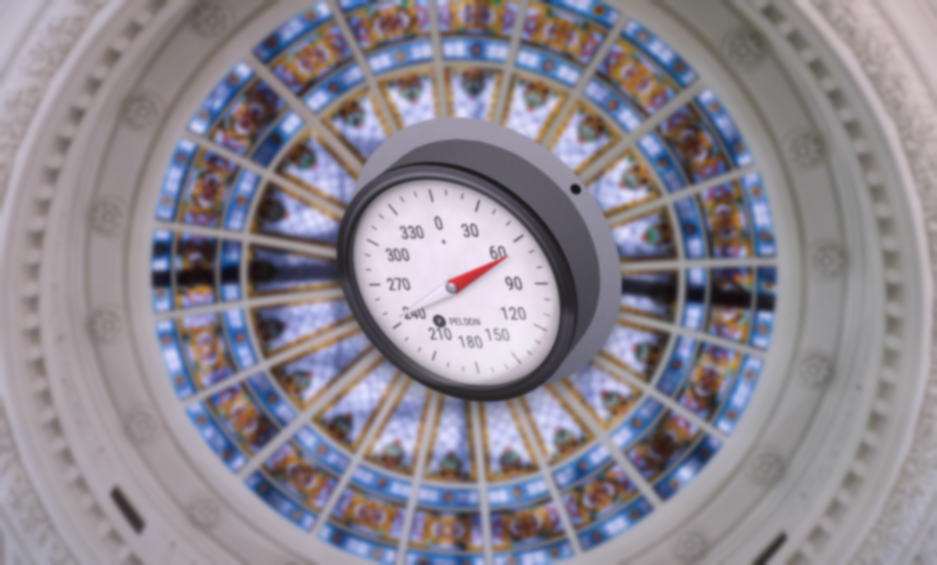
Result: 65 °
